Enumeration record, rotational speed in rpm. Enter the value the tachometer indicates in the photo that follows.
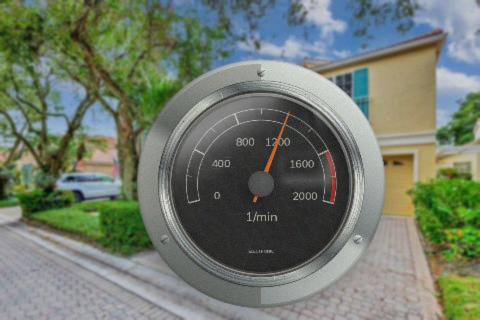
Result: 1200 rpm
